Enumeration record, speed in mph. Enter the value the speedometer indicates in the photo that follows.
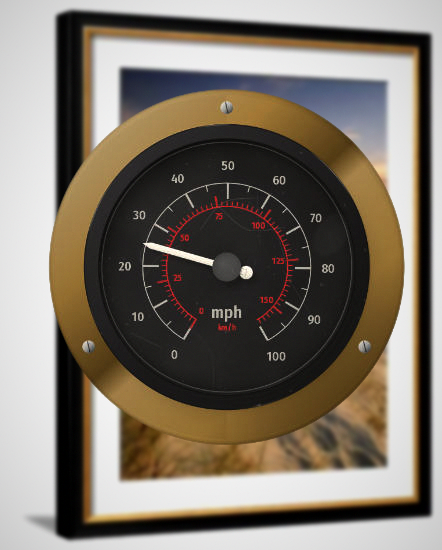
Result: 25 mph
